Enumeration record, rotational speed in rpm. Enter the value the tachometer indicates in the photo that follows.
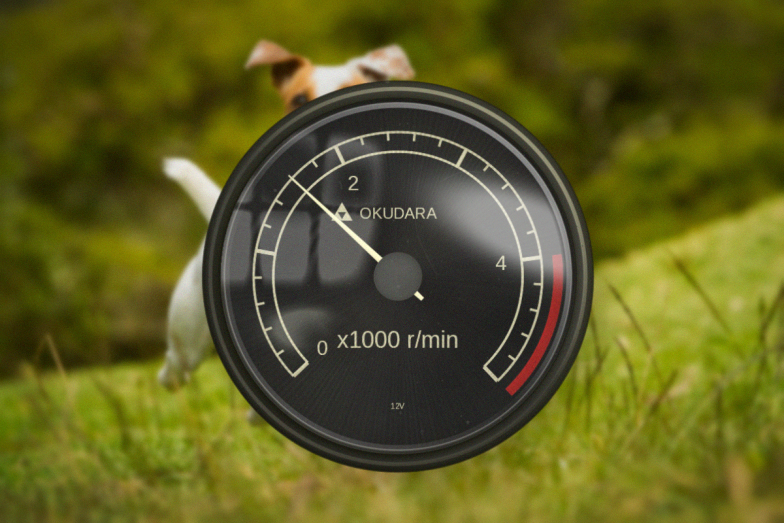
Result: 1600 rpm
